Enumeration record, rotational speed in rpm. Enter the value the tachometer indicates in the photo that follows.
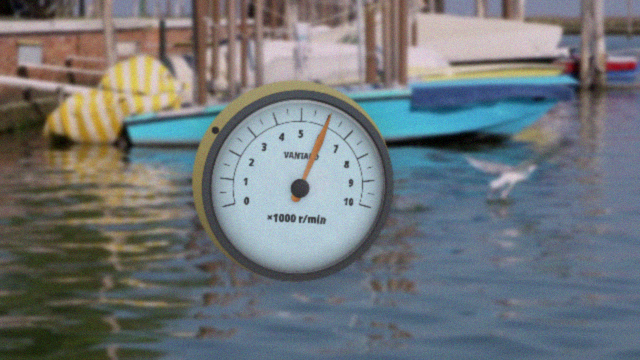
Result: 6000 rpm
